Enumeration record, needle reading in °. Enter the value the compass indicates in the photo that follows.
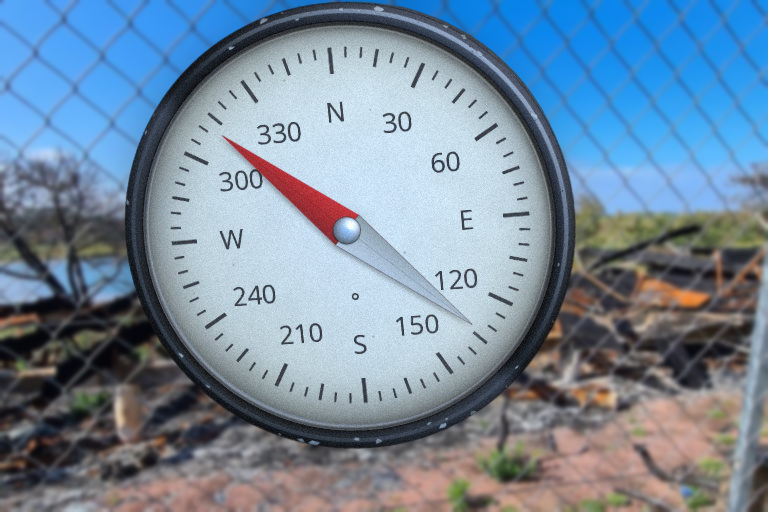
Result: 312.5 °
